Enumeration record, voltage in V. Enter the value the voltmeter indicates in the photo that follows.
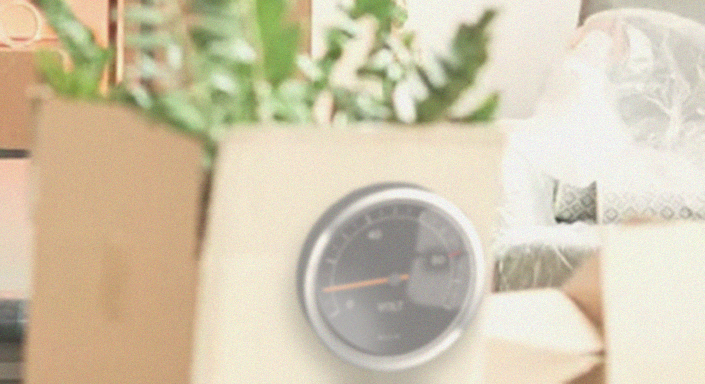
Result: 10 V
